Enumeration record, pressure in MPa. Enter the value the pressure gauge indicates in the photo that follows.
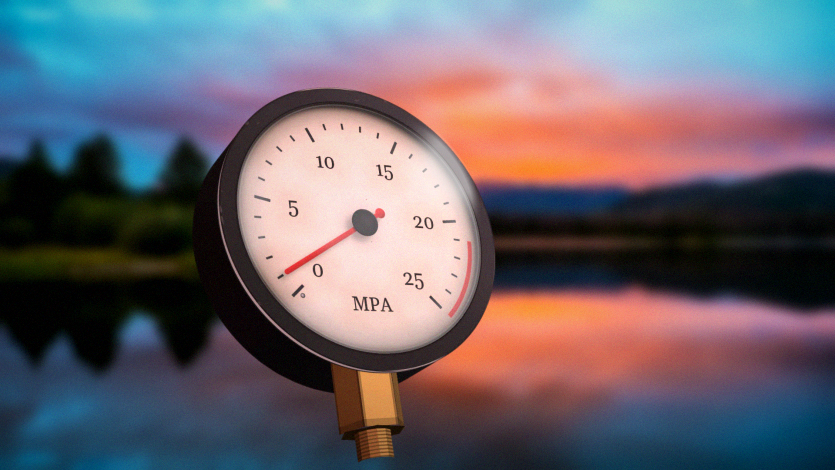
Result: 1 MPa
